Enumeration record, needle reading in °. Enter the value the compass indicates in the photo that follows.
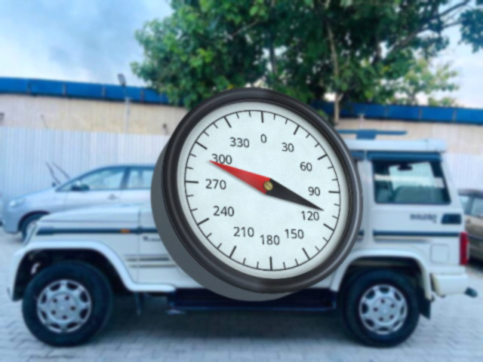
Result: 290 °
